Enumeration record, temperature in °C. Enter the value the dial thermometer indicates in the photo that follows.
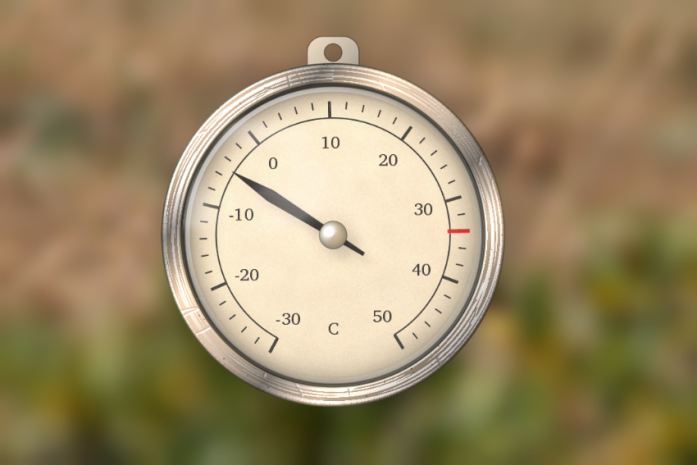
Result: -5 °C
